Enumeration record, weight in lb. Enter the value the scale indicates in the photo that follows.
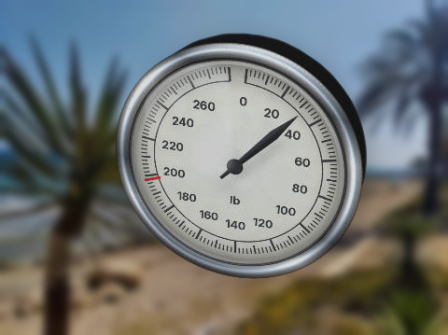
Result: 32 lb
